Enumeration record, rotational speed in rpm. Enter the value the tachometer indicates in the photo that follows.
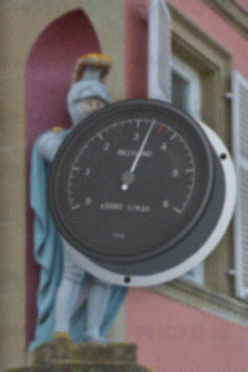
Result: 3400 rpm
